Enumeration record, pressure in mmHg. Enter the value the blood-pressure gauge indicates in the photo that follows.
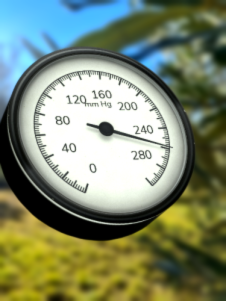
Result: 260 mmHg
